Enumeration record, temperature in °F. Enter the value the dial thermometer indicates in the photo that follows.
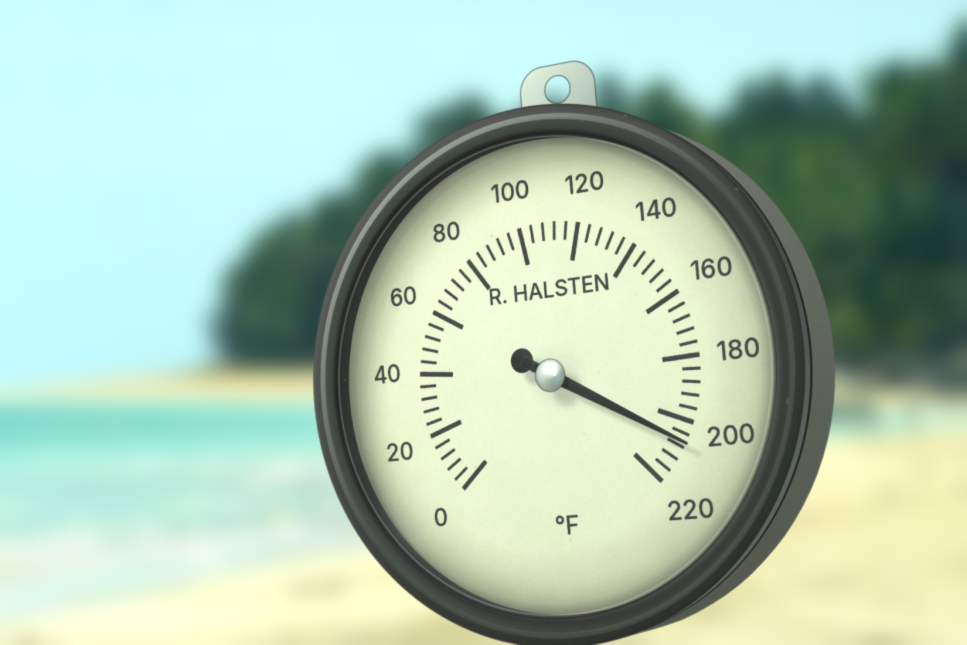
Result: 206 °F
